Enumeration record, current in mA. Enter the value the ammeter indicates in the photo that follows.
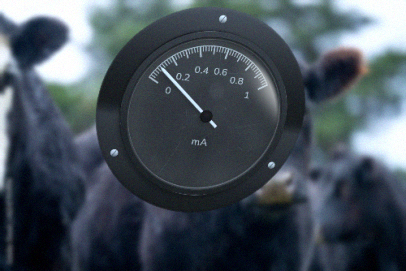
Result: 0.1 mA
